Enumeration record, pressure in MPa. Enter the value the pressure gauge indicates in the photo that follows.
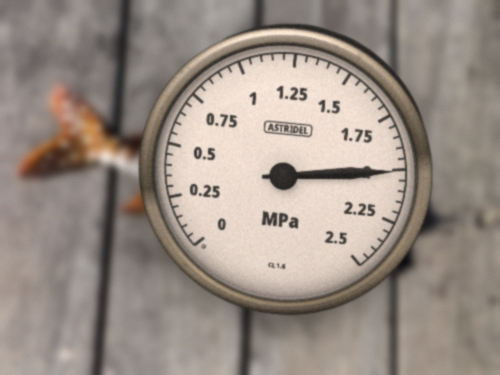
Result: 2 MPa
